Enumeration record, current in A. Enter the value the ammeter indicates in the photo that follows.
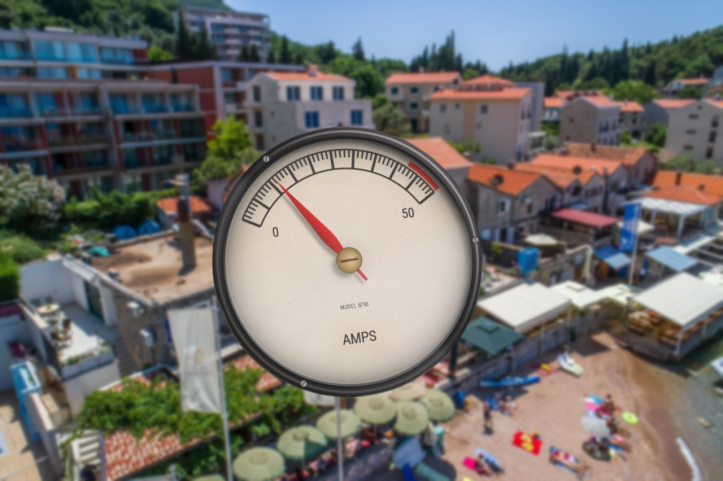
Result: 11 A
